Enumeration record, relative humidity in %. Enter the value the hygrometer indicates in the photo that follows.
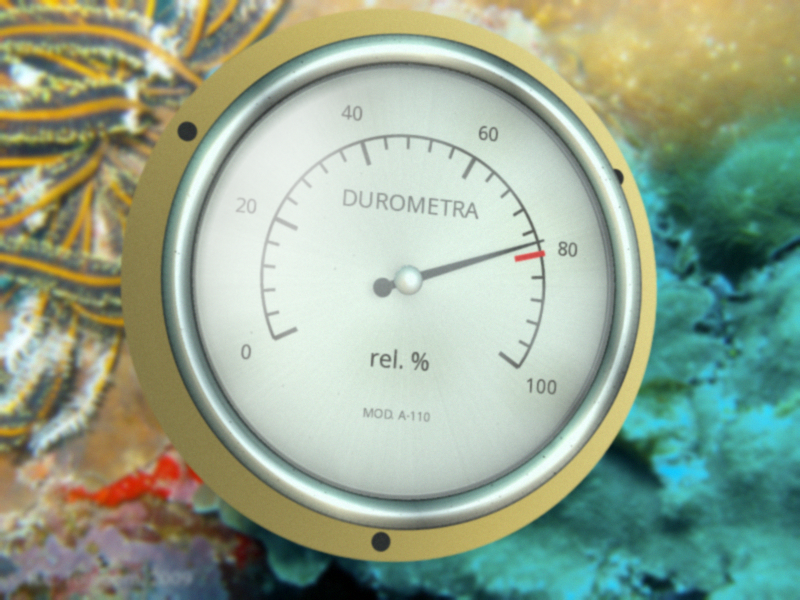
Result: 78 %
